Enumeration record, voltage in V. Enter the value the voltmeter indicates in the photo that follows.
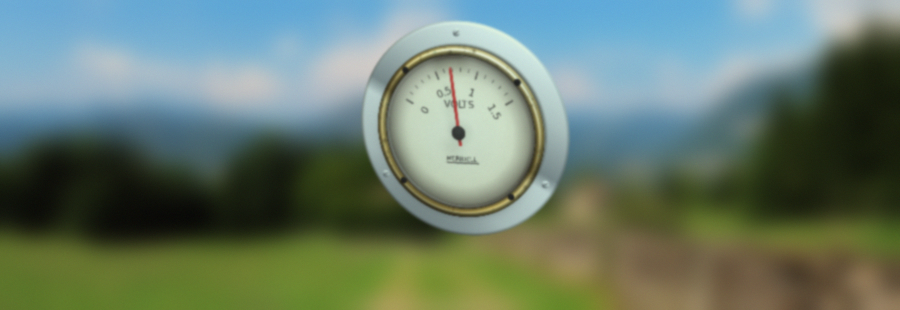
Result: 0.7 V
